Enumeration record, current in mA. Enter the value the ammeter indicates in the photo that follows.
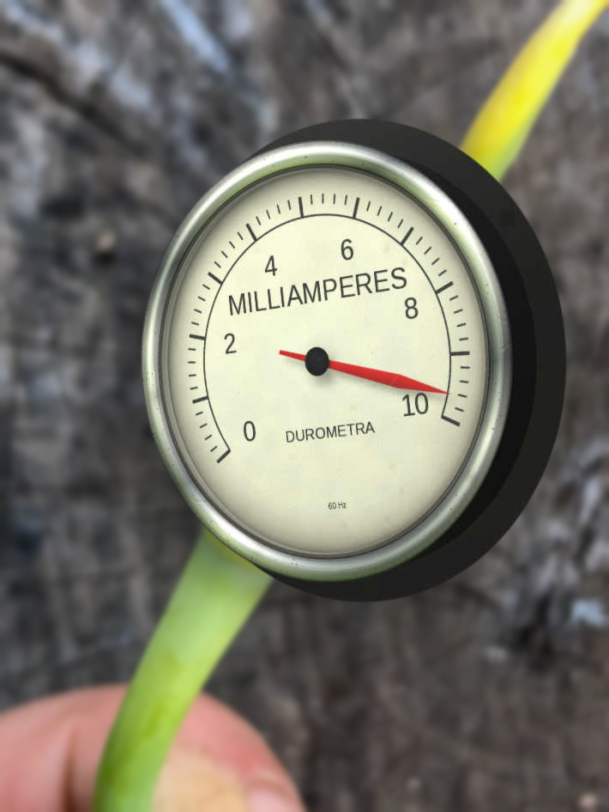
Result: 9.6 mA
